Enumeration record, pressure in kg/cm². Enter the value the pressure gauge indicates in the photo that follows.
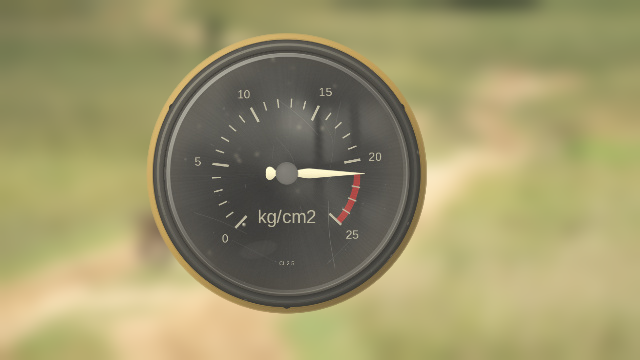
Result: 21 kg/cm²
